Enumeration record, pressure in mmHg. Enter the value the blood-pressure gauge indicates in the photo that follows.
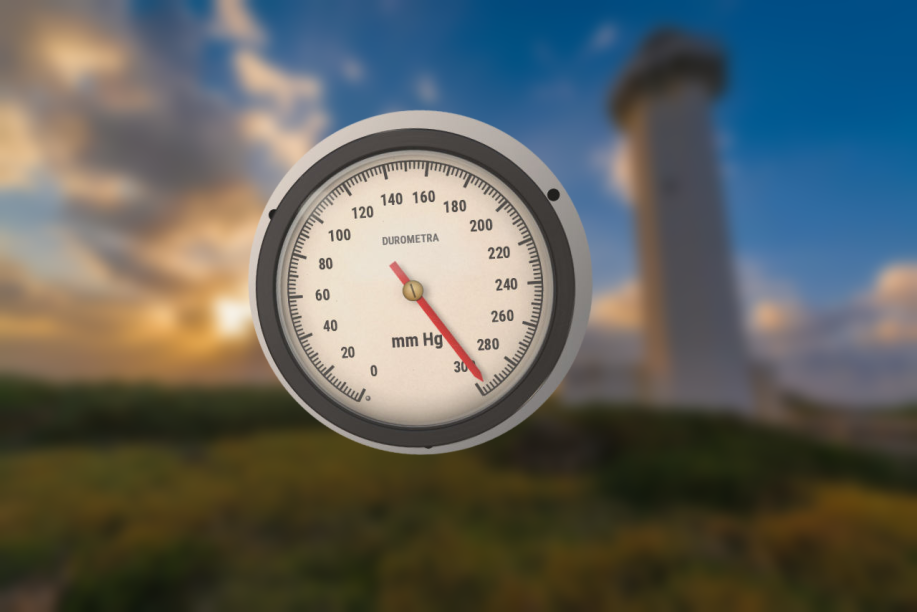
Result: 296 mmHg
